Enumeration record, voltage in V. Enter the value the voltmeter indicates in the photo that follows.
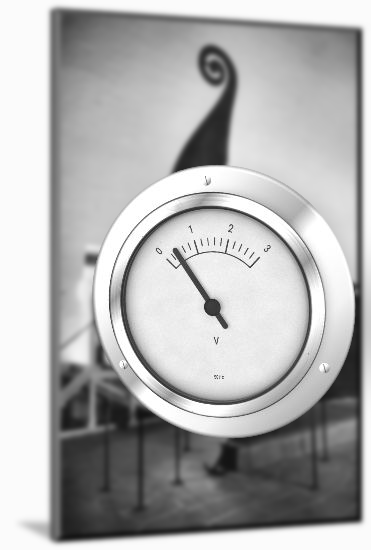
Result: 0.4 V
